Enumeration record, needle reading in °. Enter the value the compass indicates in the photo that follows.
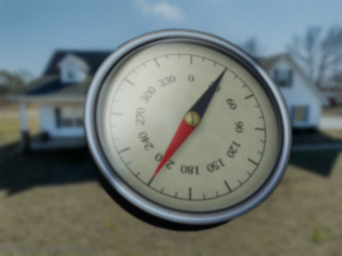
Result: 210 °
